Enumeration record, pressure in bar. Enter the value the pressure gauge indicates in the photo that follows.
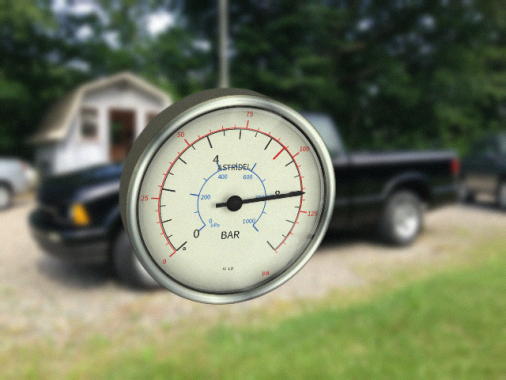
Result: 8 bar
